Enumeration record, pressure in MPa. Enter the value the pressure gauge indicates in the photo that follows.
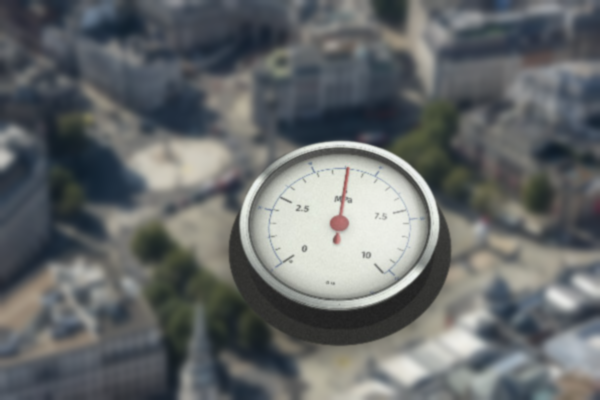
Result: 5 MPa
